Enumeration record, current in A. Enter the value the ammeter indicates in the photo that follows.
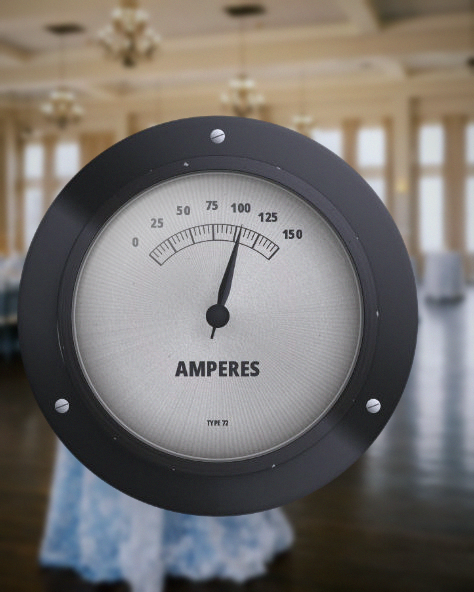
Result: 105 A
